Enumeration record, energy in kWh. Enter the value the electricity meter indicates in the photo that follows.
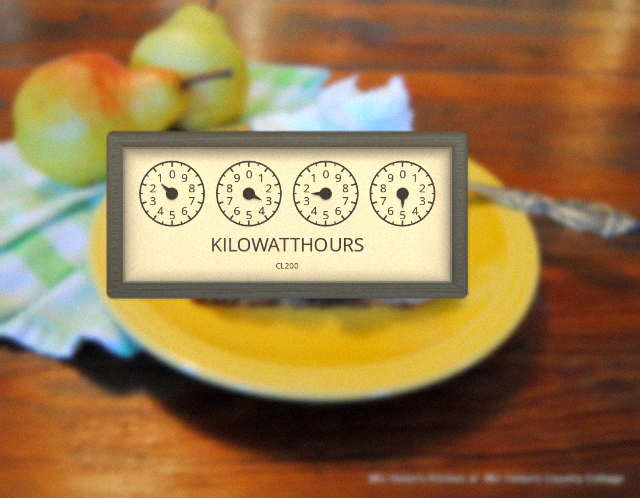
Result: 1325 kWh
